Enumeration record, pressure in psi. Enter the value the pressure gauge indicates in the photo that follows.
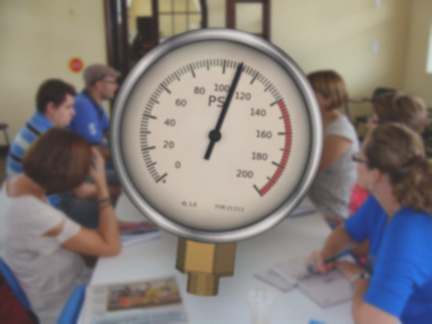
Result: 110 psi
